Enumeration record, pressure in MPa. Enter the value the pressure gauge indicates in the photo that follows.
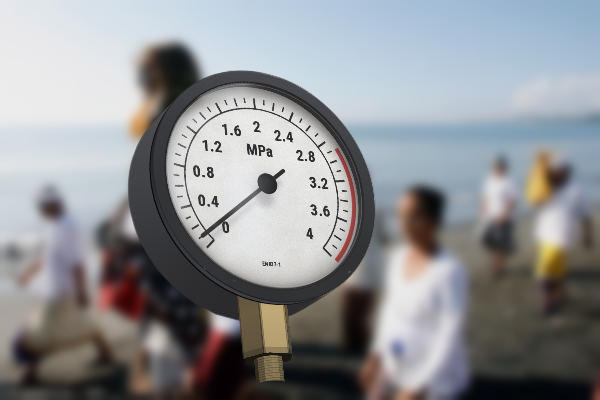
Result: 0.1 MPa
